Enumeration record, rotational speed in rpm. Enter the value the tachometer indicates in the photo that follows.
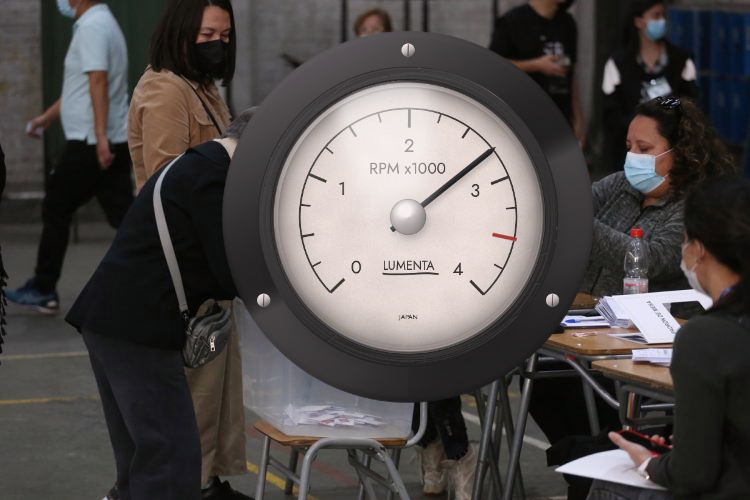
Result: 2750 rpm
